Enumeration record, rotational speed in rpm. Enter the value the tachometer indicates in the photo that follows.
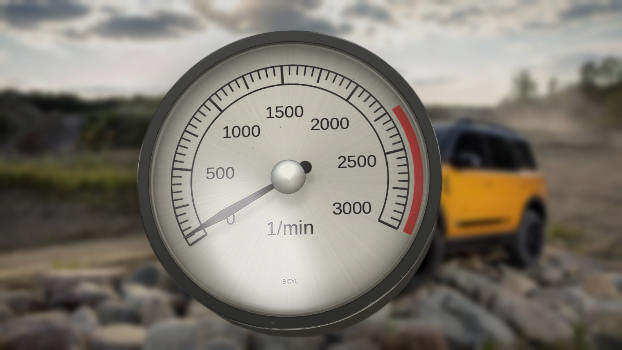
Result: 50 rpm
